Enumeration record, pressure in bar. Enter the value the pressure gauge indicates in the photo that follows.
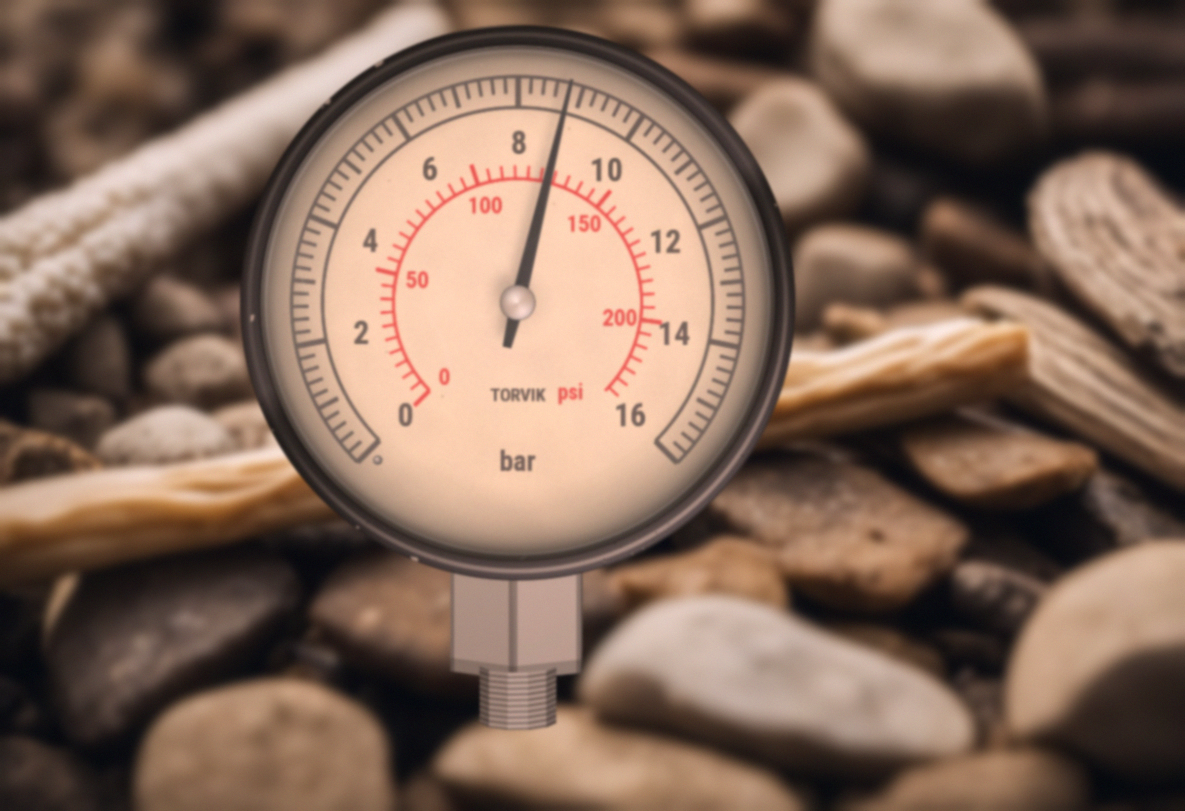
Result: 8.8 bar
